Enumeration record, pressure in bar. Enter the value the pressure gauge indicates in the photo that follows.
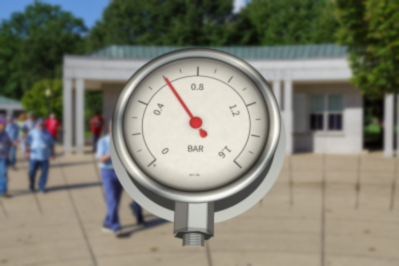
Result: 0.6 bar
